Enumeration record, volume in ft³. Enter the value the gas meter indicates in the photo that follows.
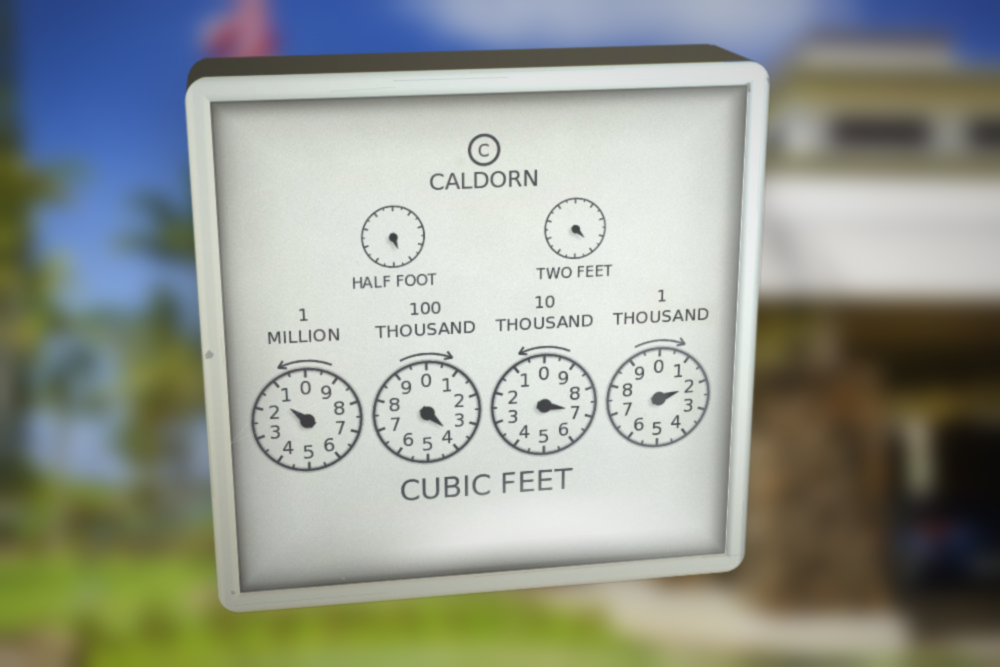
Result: 137200 ft³
